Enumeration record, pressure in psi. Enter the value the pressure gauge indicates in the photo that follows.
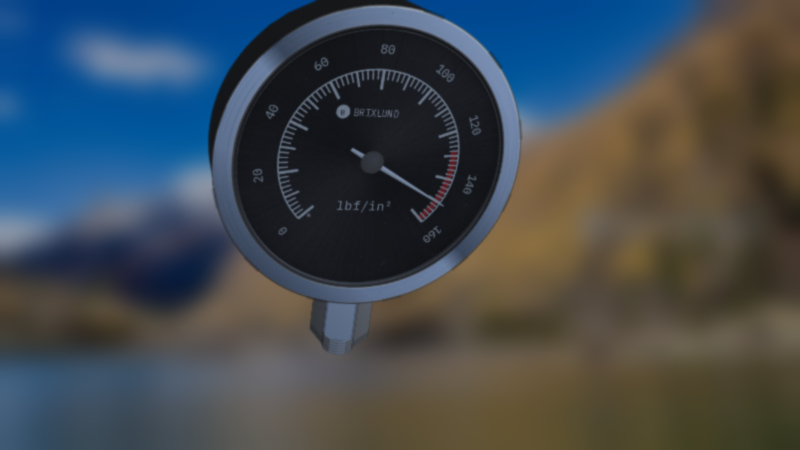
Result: 150 psi
